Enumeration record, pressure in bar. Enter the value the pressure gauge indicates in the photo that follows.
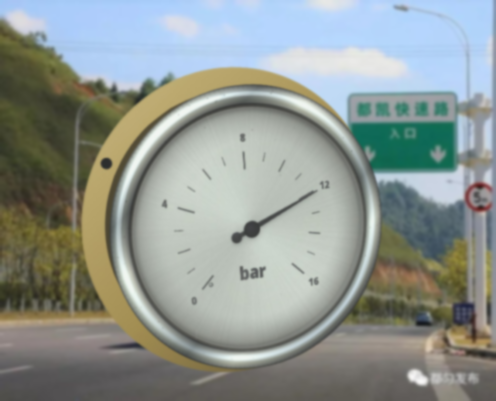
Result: 12 bar
